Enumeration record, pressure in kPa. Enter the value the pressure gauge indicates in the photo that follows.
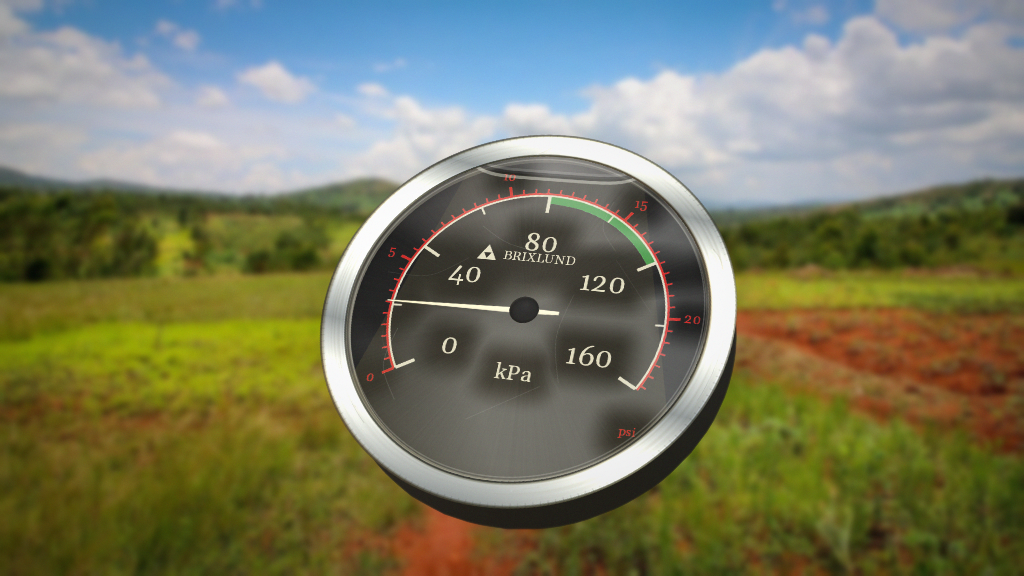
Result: 20 kPa
